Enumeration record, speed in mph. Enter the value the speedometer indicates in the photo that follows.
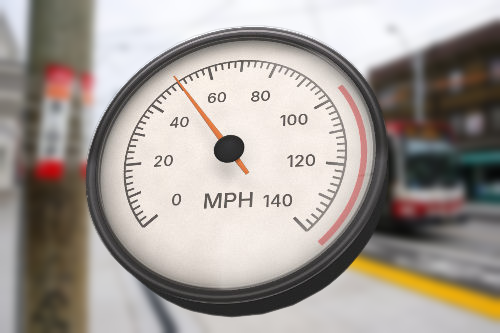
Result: 50 mph
